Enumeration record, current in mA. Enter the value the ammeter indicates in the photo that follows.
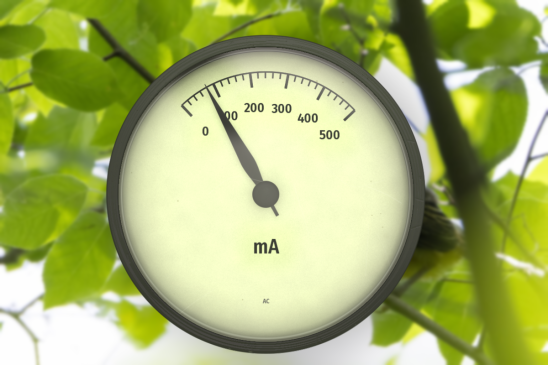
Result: 80 mA
